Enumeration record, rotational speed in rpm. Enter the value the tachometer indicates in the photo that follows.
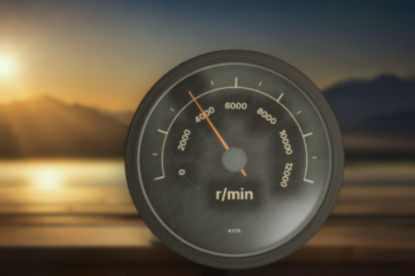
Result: 4000 rpm
